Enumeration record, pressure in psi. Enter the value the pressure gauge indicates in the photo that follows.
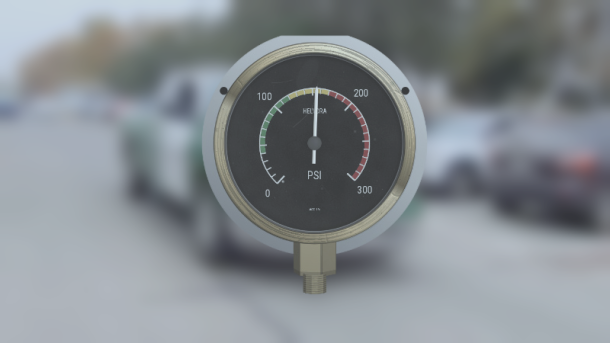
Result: 155 psi
